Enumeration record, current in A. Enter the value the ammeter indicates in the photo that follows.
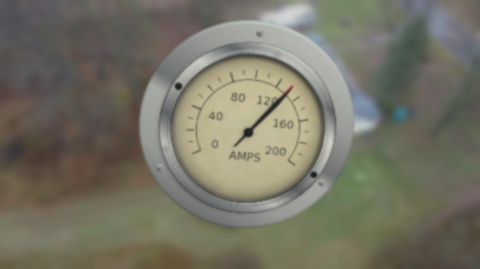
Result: 130 A
